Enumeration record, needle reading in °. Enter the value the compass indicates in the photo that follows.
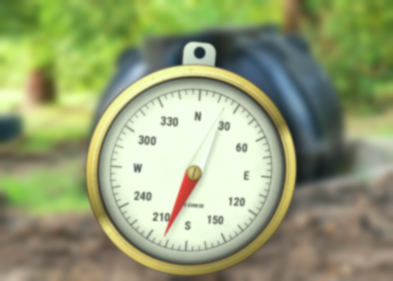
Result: 200 °
